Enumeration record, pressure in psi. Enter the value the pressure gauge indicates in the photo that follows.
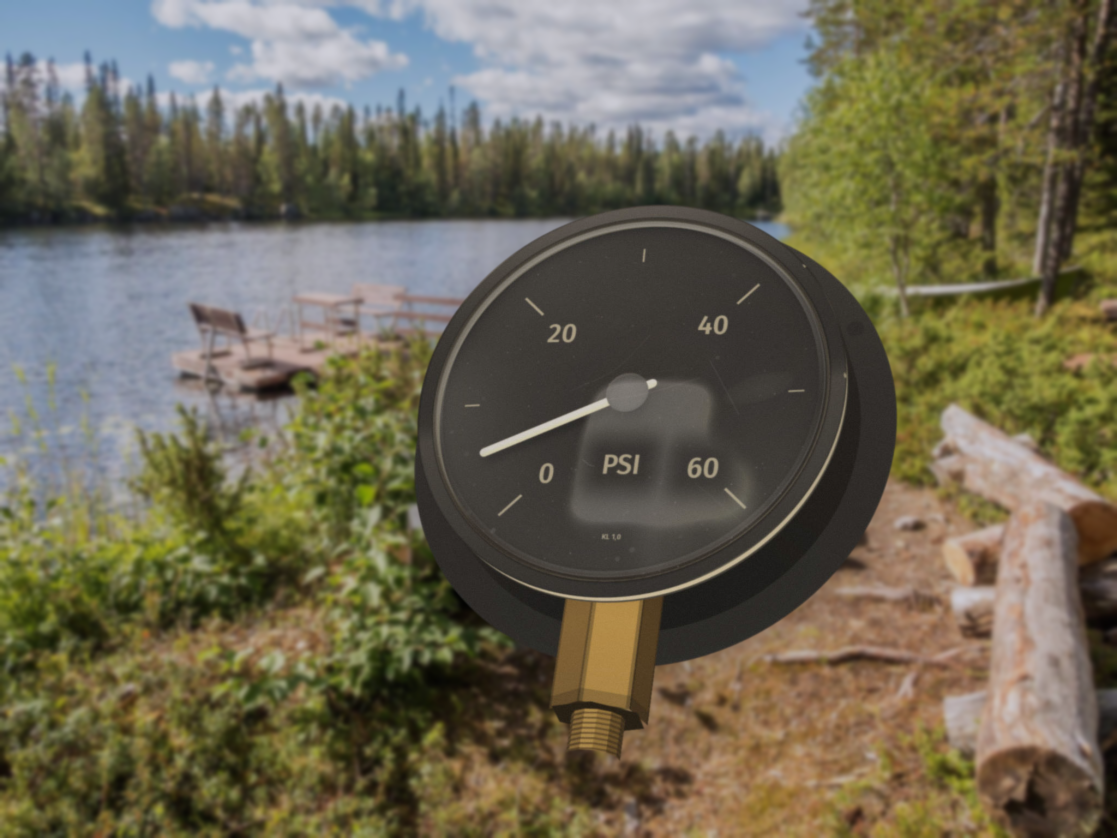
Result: 5 psi
